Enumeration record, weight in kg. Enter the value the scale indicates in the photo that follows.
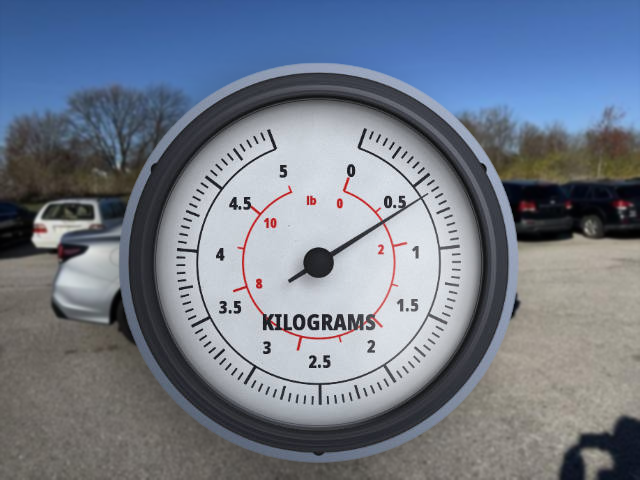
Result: 0.6 kg
